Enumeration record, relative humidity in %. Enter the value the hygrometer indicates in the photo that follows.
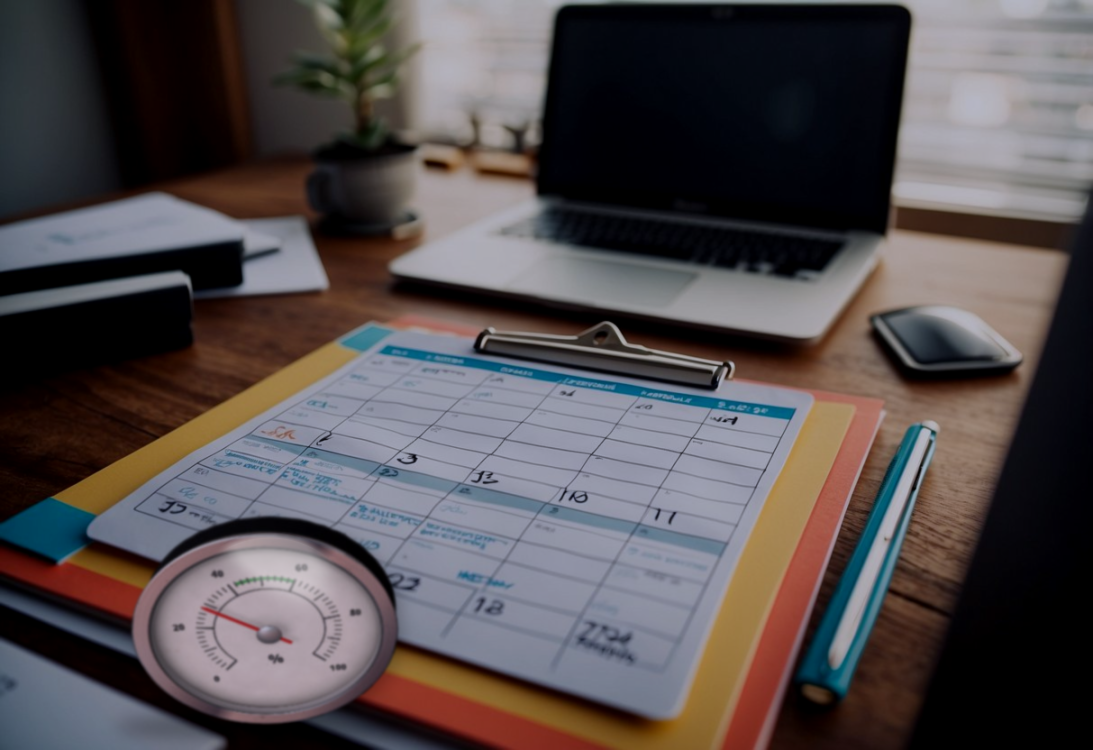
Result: 30 %
